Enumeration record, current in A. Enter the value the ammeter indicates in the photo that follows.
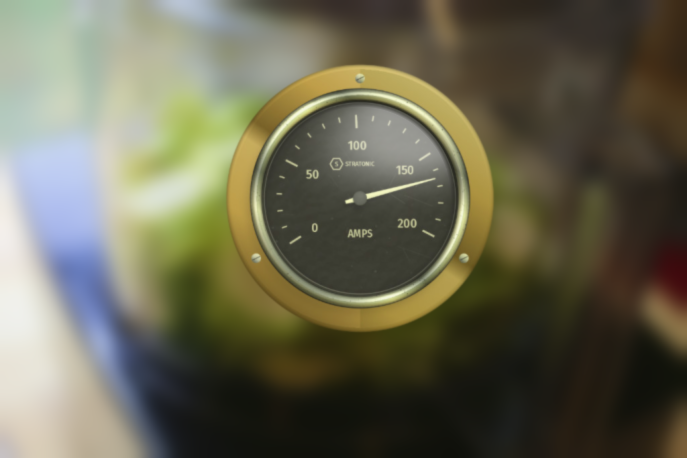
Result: 165 A
